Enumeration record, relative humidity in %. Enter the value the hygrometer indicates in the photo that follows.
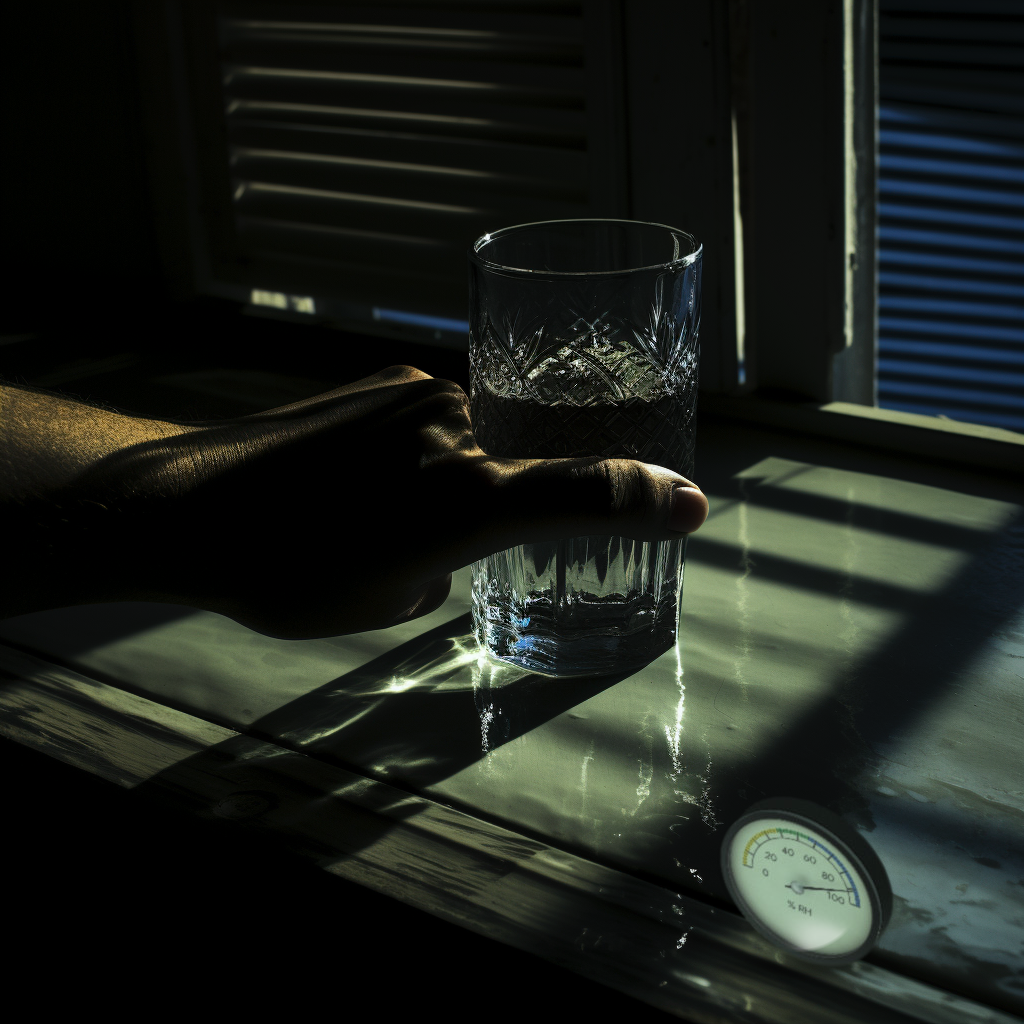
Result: 90 %
